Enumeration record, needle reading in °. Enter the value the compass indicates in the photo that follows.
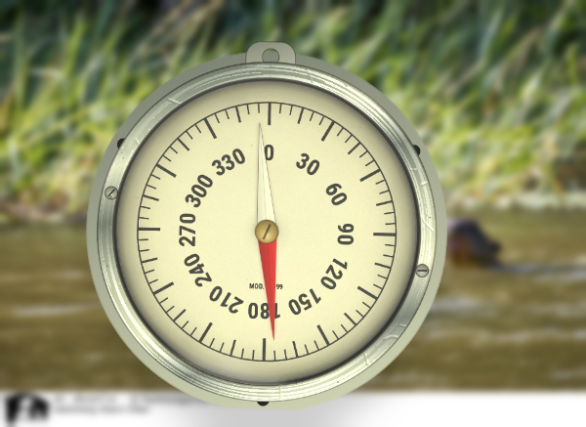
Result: 175 °
